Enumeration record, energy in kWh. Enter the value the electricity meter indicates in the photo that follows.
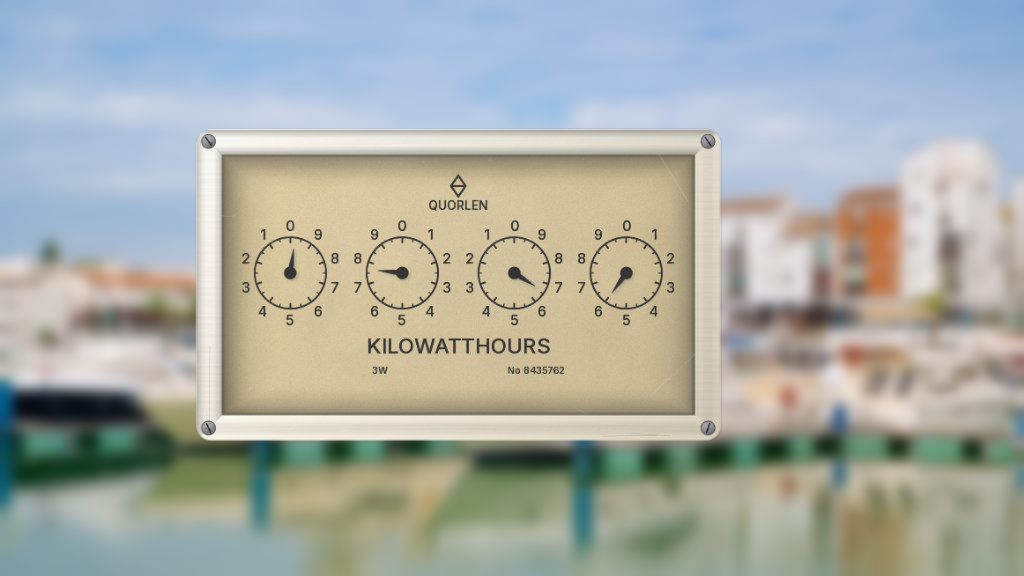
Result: 9766 kWh
